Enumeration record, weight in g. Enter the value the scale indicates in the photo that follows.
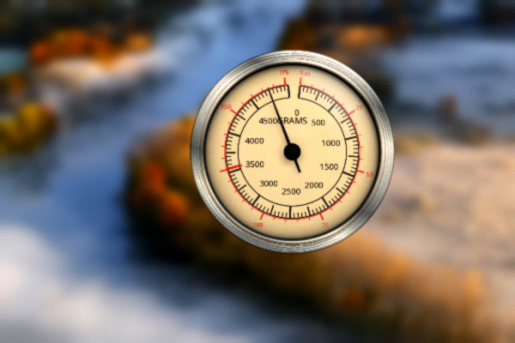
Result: 4750 g
